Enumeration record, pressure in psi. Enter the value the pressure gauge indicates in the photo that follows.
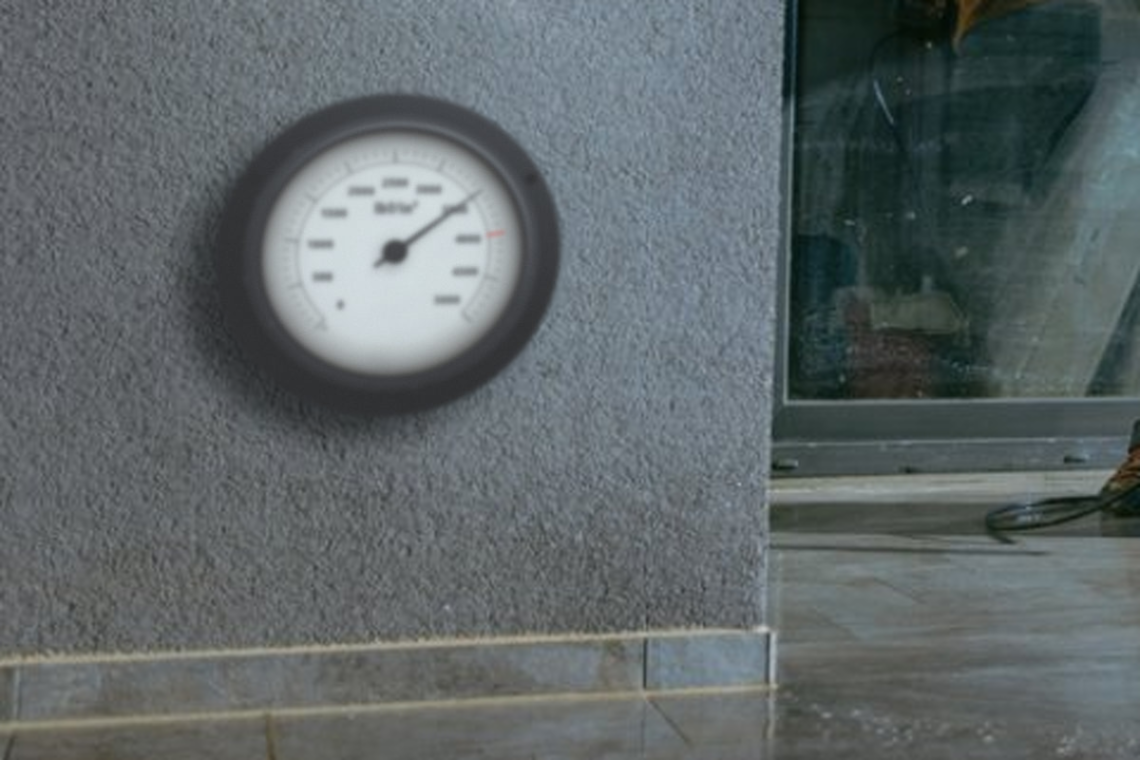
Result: 3500 psi
